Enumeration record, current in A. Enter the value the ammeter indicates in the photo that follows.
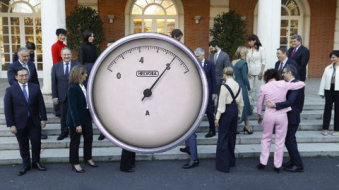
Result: 8 A
